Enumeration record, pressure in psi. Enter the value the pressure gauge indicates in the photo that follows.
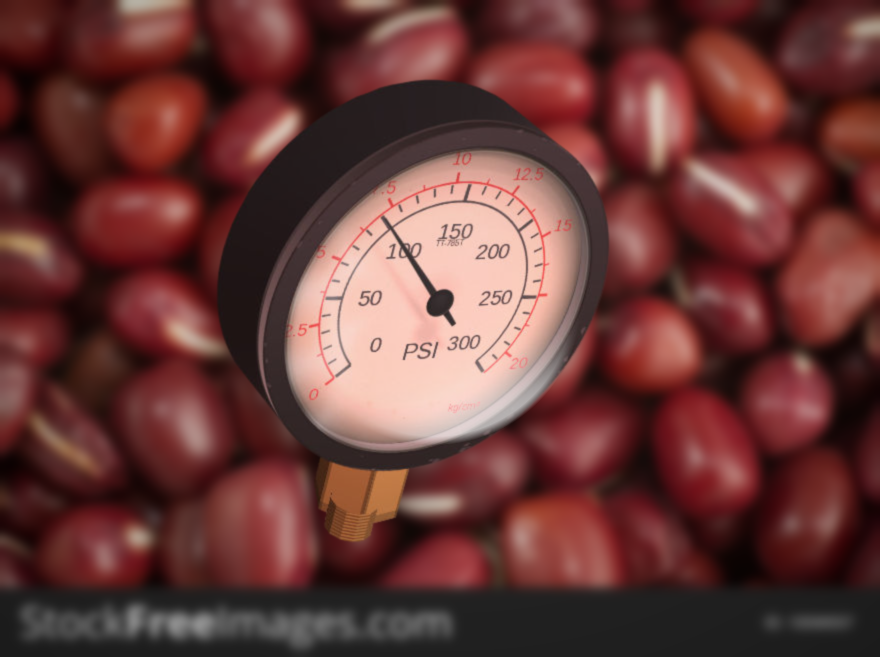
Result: 100 psi
